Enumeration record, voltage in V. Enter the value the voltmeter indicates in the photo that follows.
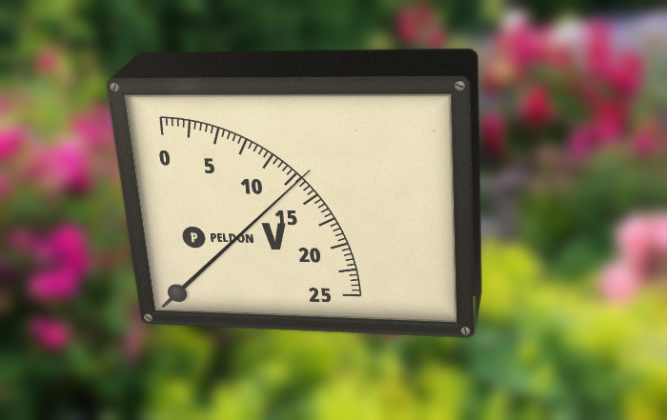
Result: 13 V
